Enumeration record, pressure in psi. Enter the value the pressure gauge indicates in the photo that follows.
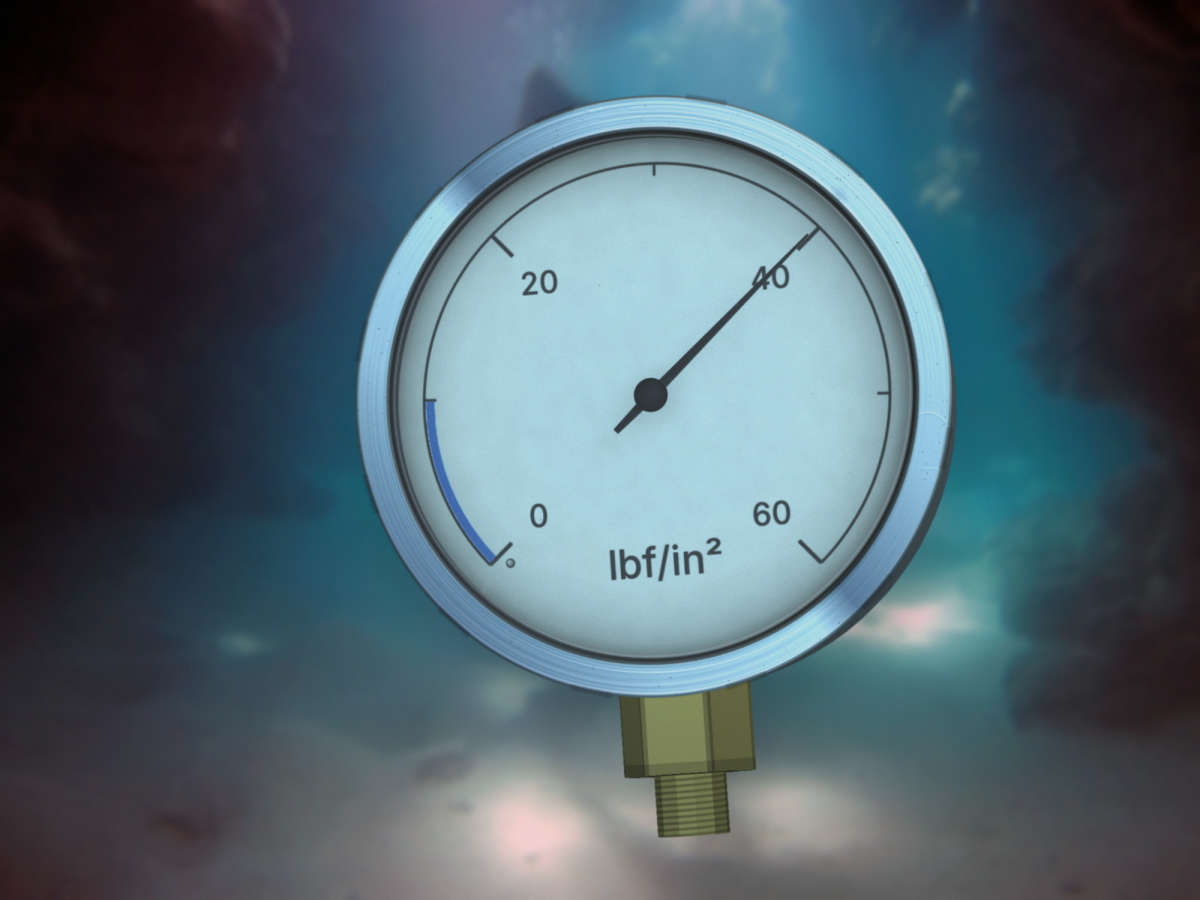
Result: 40 psi
